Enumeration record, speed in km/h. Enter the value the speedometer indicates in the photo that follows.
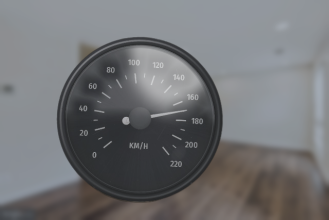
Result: 170 km/h
